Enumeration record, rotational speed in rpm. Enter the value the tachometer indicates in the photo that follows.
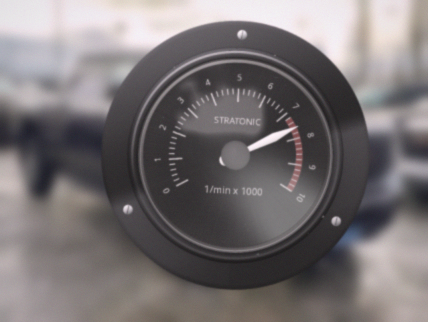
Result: 7600 rpm
